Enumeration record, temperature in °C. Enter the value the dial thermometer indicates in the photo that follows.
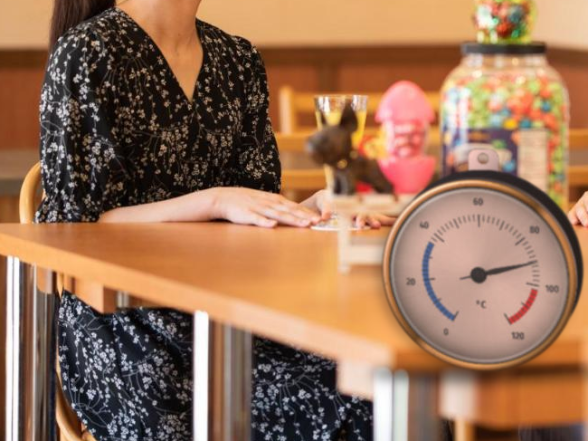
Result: 90 °C
